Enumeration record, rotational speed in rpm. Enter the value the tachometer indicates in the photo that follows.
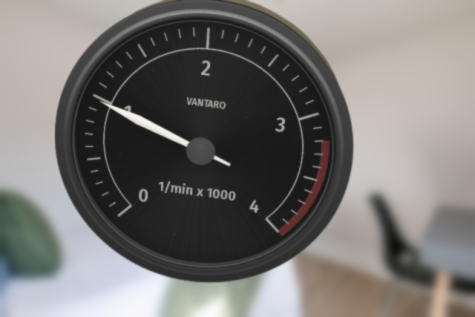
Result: 1000 rpm
